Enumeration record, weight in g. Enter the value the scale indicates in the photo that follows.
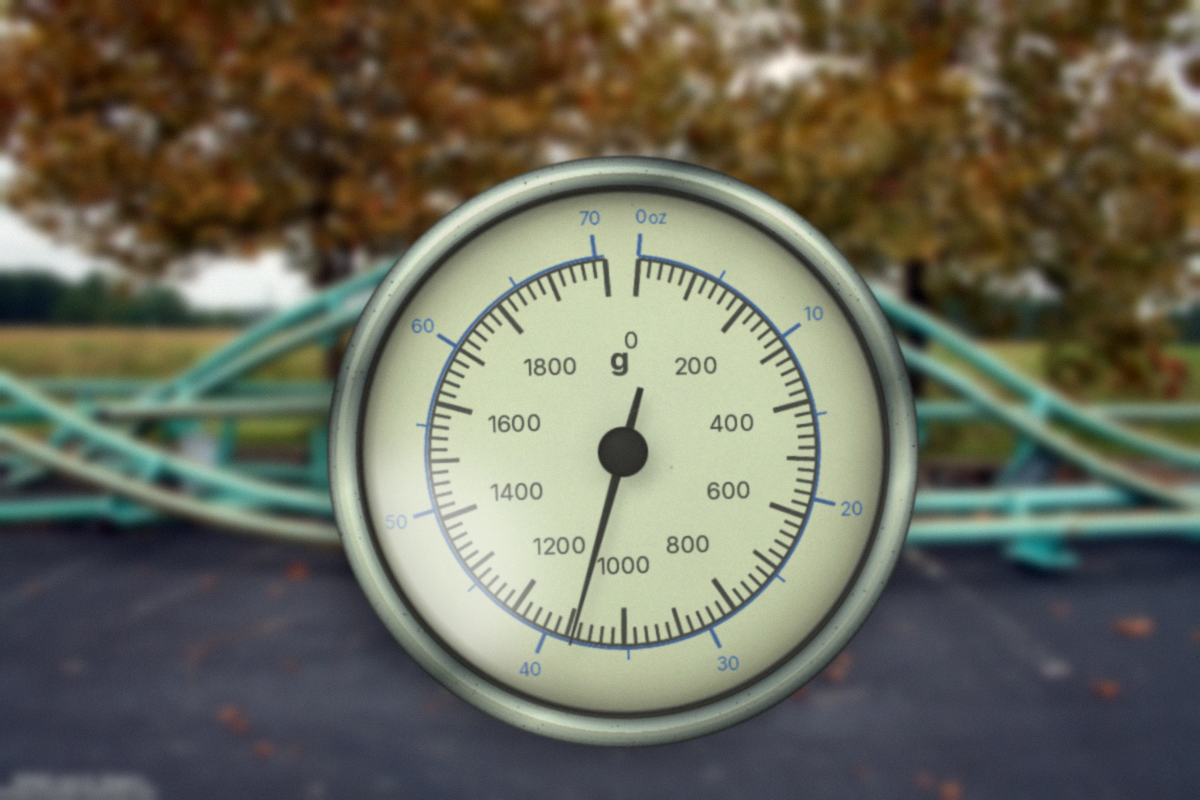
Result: 1090 g
